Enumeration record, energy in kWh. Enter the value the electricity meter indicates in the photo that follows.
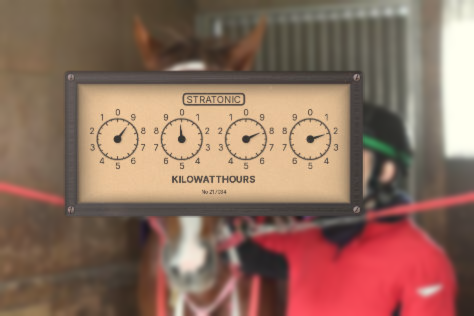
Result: 8982 kWh
